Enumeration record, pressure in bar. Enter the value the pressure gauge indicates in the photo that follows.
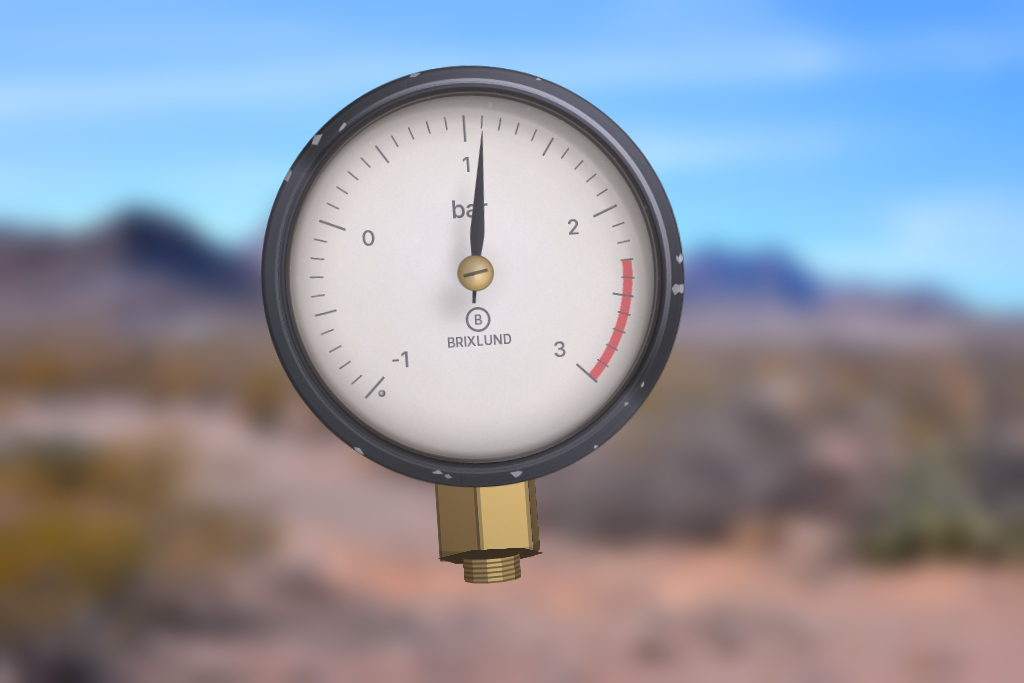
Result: 1.1 bar
